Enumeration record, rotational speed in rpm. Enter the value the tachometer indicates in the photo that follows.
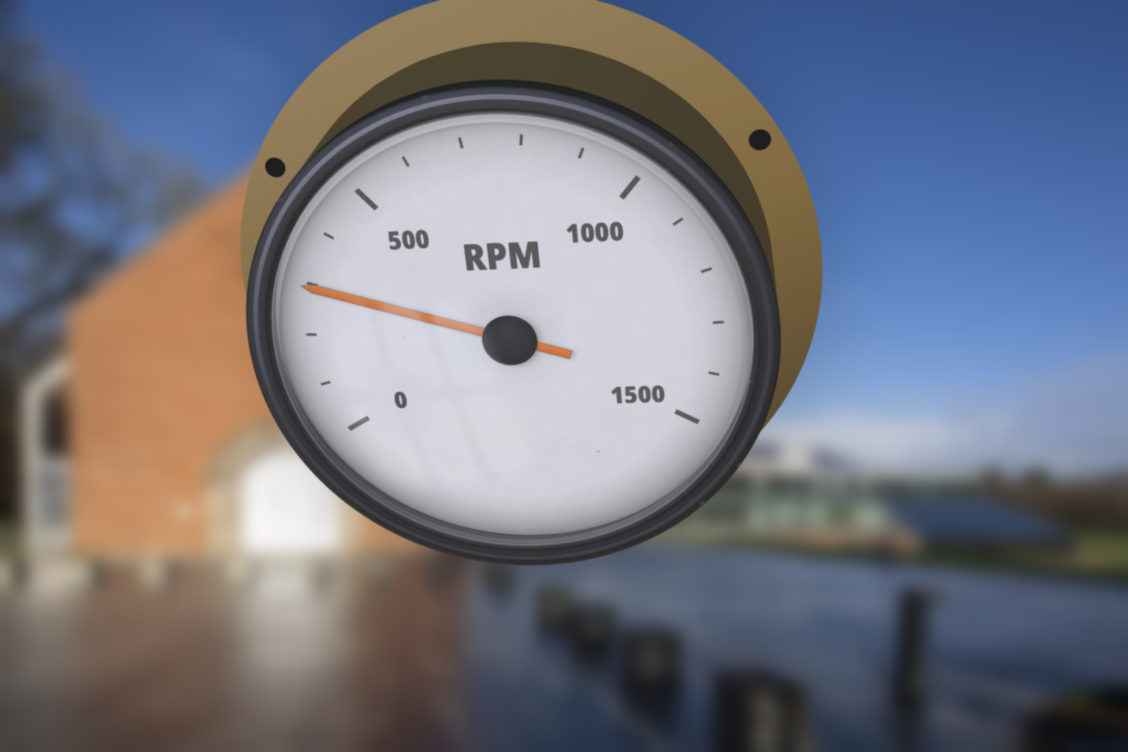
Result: 300 rpm
